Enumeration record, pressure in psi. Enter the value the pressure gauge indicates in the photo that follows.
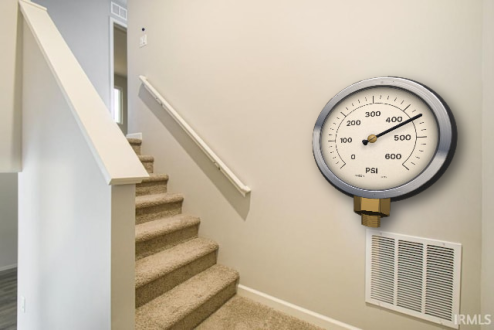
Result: 440 psi
